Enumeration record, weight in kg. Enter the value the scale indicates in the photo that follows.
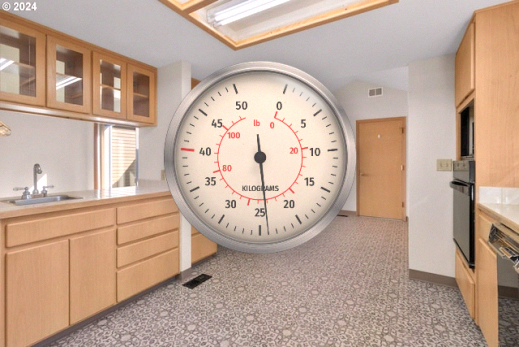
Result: 24 kg
